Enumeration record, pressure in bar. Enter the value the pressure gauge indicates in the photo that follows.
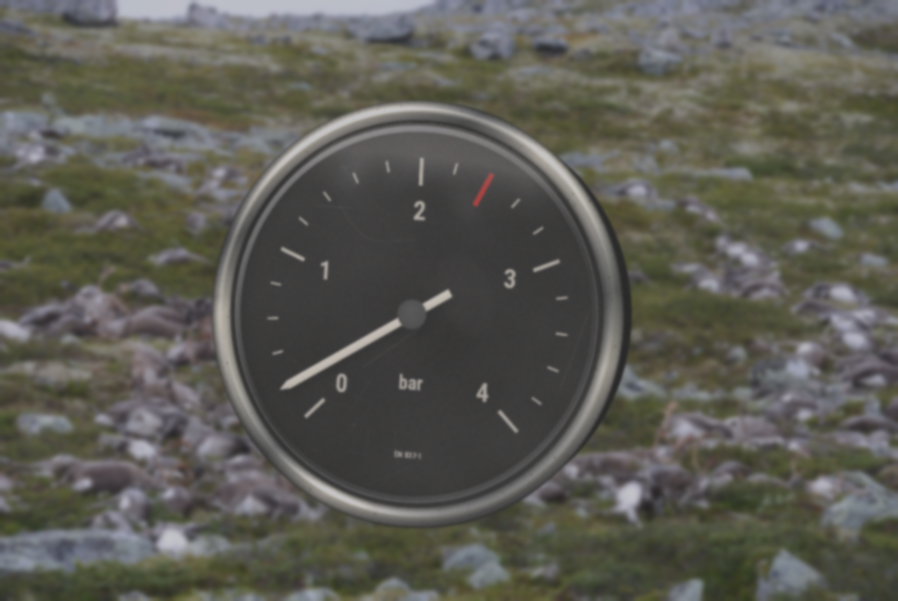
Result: 0.2 bar
